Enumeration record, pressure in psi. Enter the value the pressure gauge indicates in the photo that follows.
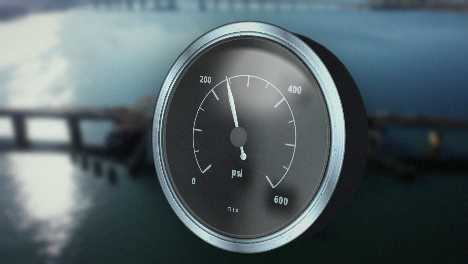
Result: 250 psi
